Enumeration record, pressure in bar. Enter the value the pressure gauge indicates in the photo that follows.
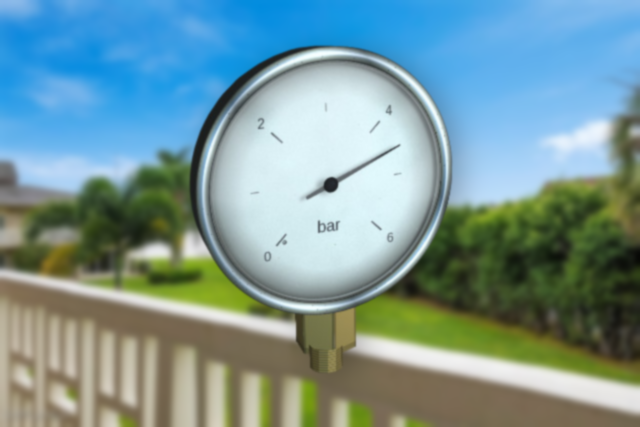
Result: 4.5 bar
